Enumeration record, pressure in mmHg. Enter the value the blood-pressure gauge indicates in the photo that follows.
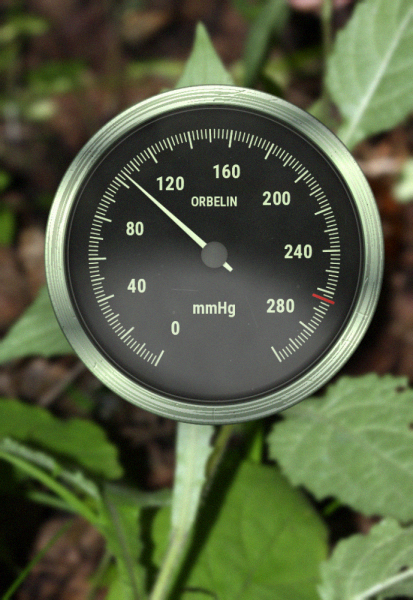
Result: 104 mmHg
